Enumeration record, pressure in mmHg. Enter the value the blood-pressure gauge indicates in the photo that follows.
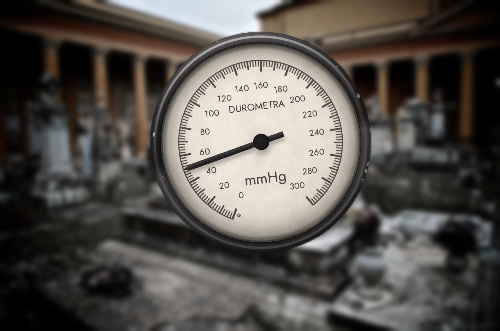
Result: 50 mmHg
